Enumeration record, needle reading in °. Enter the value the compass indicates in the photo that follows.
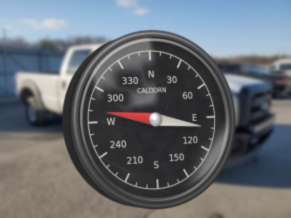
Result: 280 °
